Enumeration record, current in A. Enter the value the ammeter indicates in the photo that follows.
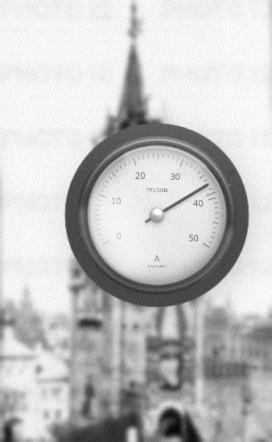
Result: 37 A
